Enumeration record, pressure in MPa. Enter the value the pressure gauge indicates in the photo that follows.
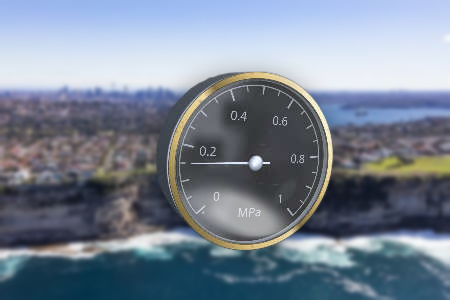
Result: 0.15 MPa
